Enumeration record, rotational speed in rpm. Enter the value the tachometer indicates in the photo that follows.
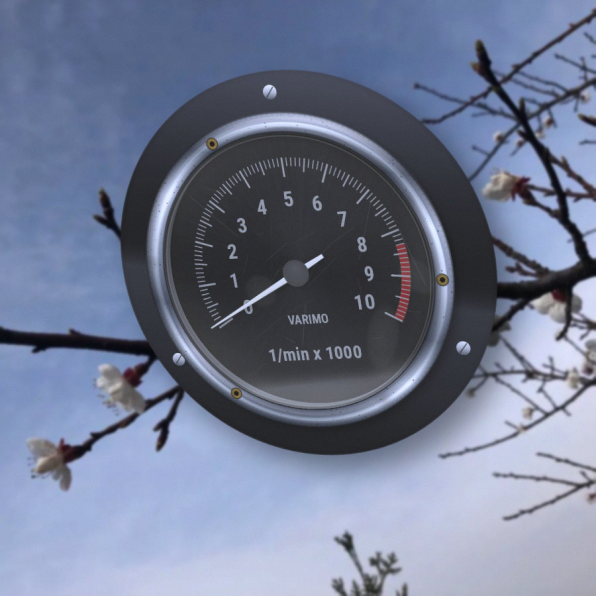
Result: 100 rpm
